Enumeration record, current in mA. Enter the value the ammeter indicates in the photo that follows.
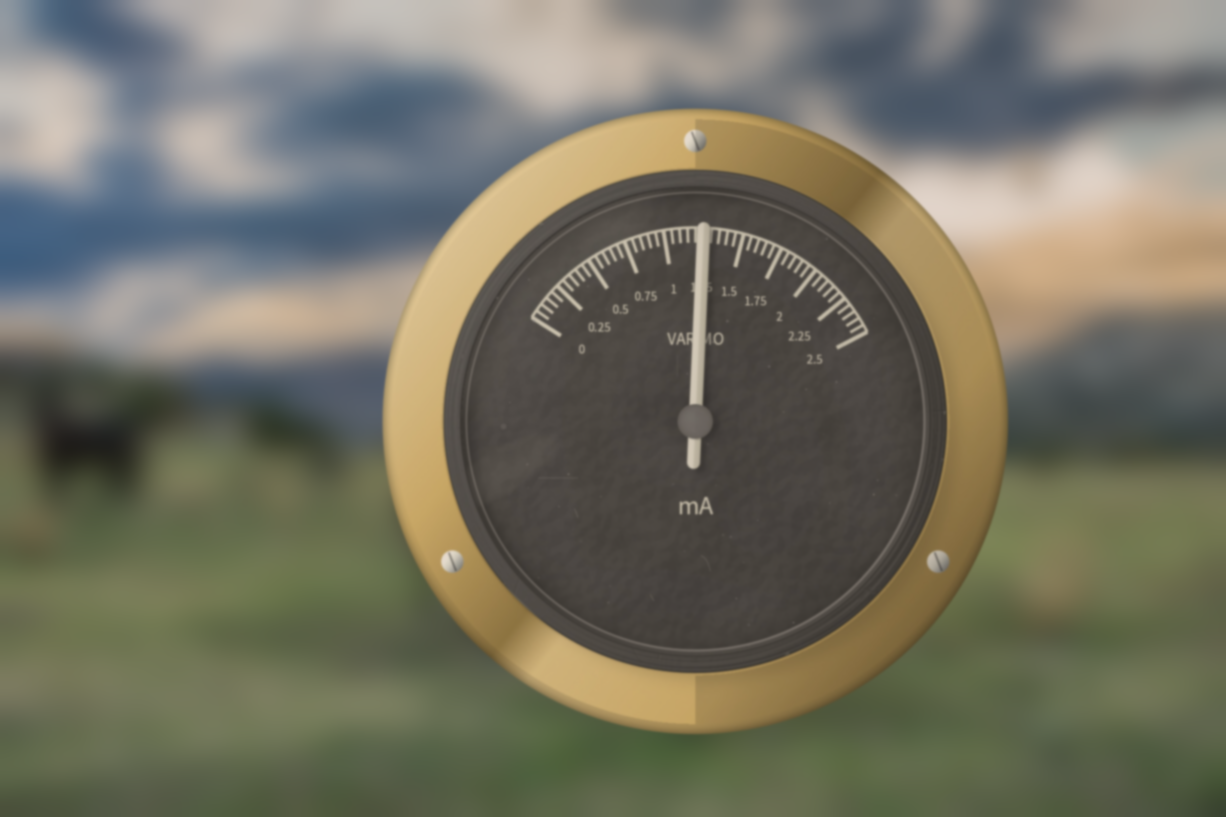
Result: 1.25 mA
